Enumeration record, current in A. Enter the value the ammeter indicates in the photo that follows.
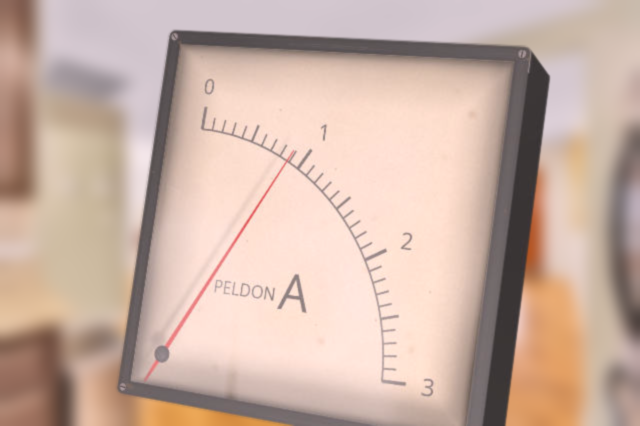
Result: 0.9 A
